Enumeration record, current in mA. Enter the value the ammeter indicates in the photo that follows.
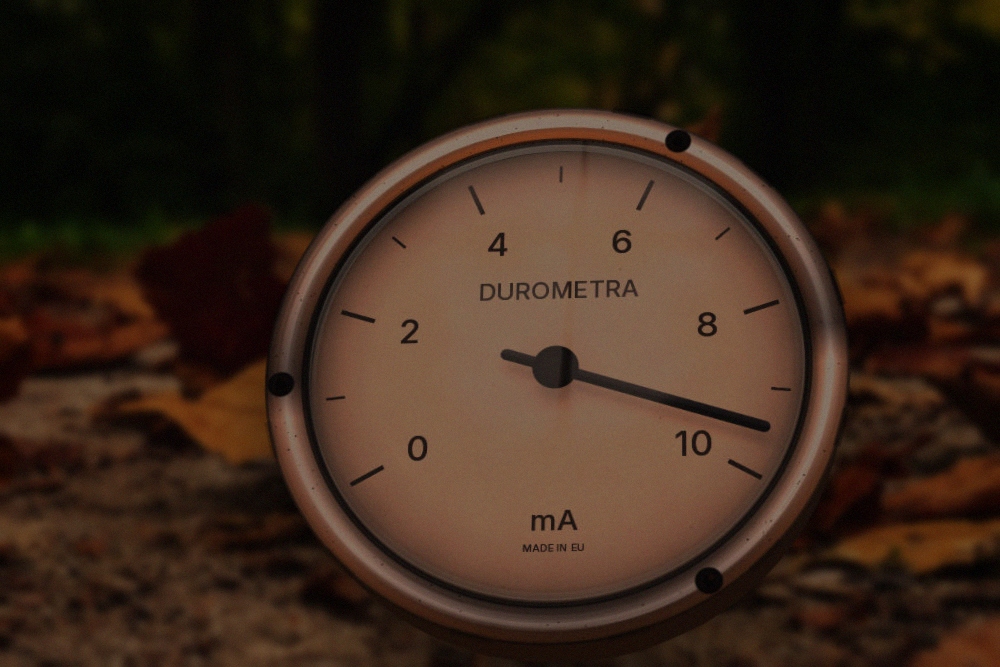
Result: 9.5 mA
